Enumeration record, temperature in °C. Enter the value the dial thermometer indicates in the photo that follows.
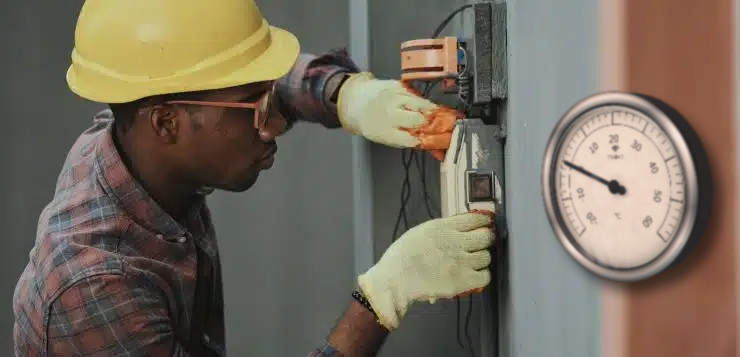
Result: 0 °C
